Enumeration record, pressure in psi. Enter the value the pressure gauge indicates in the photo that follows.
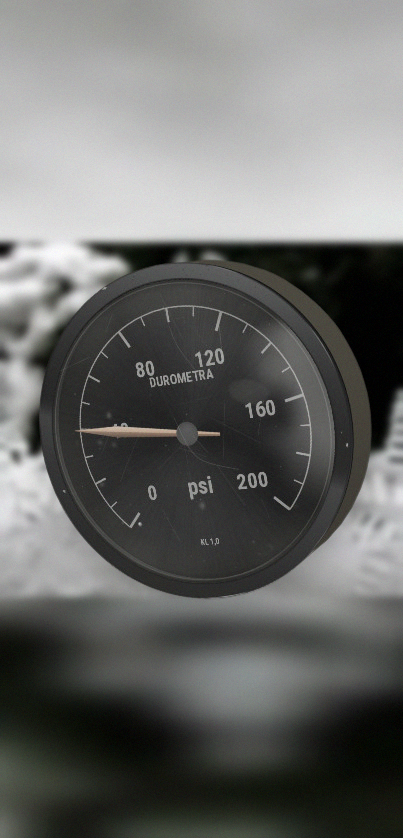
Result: 40 psi
